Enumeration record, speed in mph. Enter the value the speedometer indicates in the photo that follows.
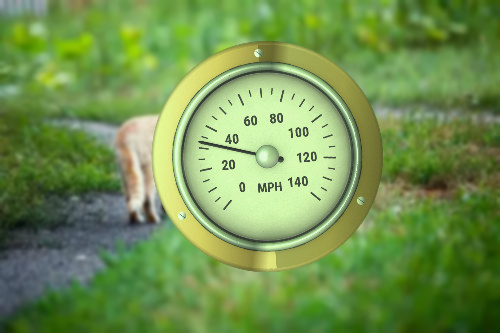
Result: 32.5 mph
